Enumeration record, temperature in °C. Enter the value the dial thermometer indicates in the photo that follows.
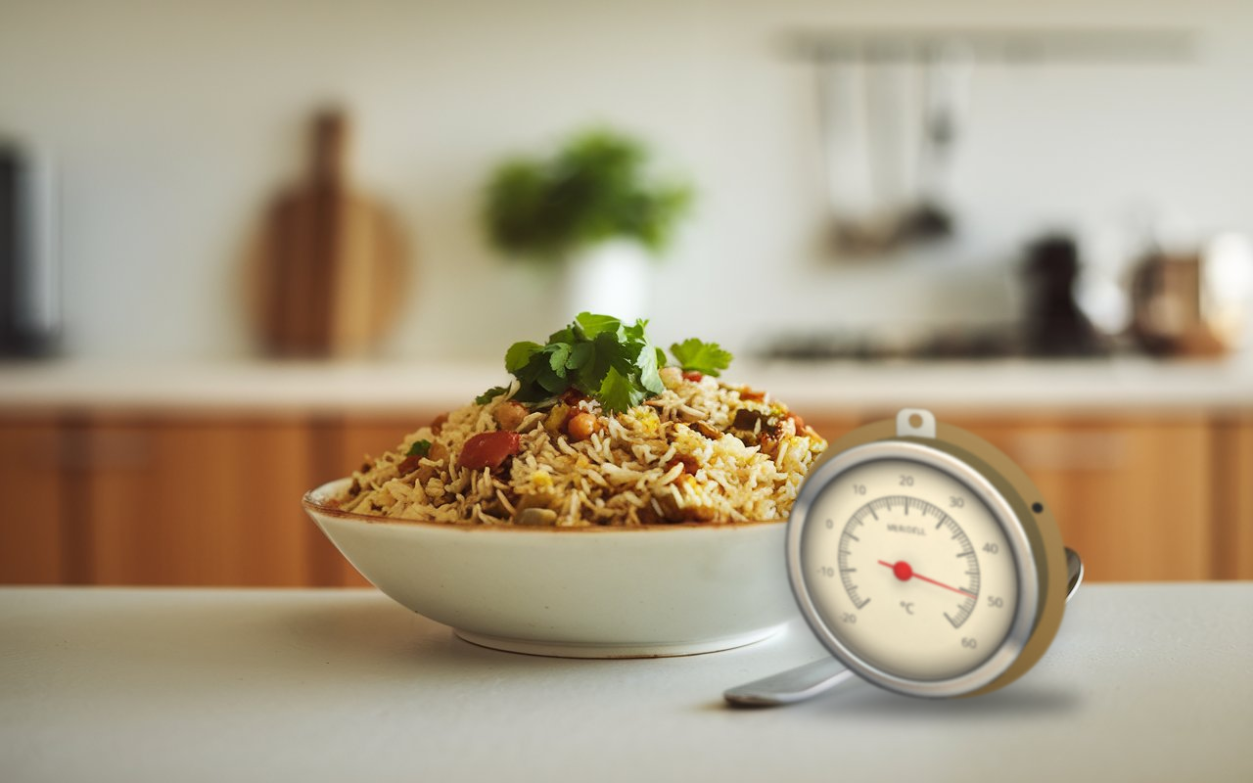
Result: 50 °C
